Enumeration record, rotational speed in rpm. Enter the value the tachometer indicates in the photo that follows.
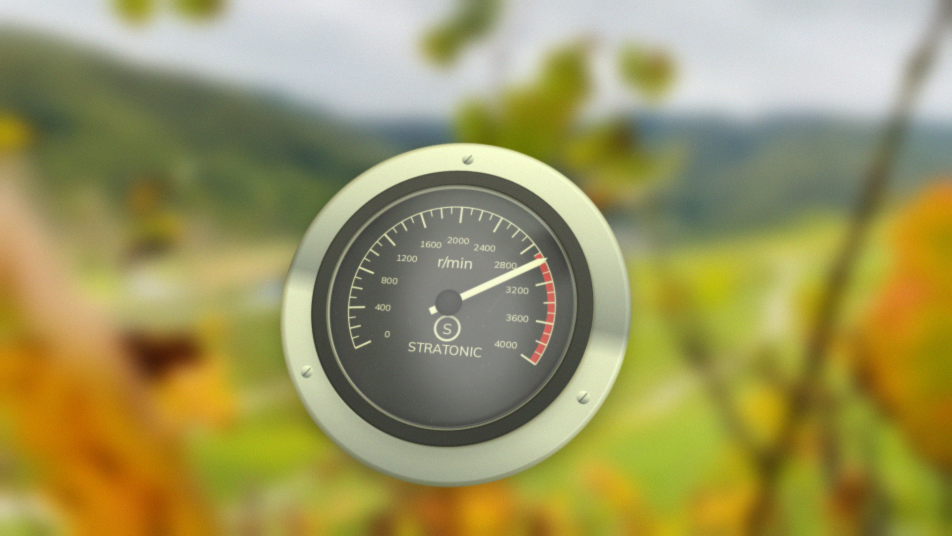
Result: 3000 rpm
